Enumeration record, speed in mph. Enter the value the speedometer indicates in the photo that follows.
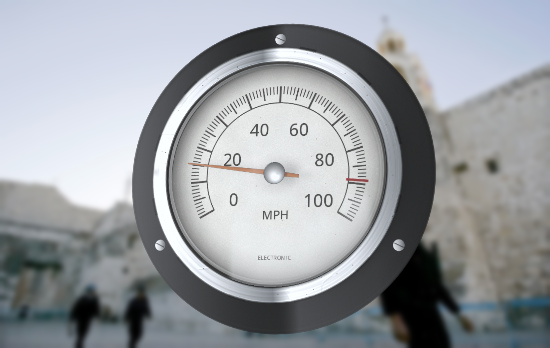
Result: 15 mph
